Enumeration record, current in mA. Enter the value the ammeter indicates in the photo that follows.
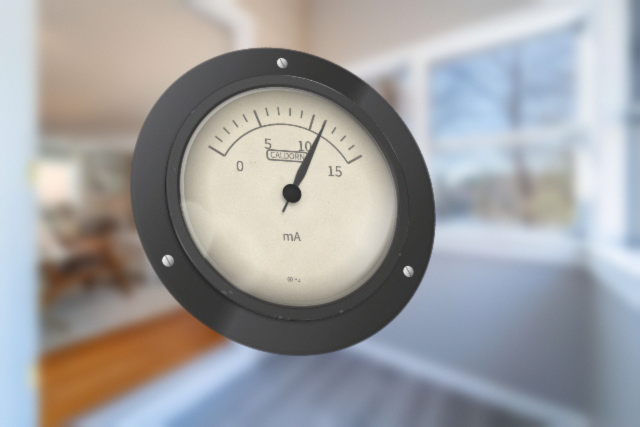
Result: 11 mA
